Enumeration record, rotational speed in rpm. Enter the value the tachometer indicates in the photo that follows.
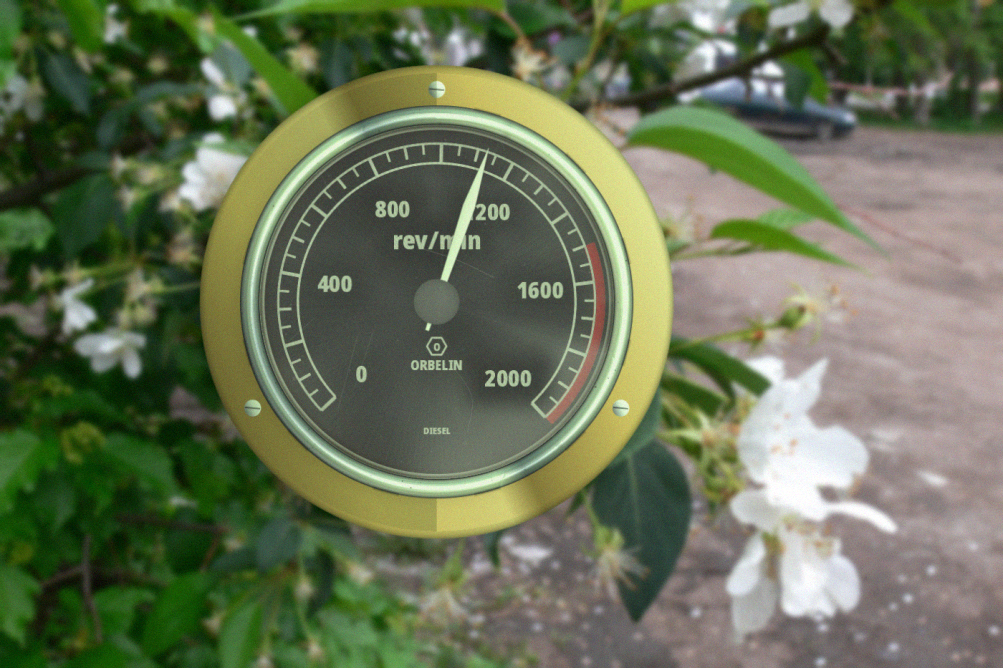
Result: 1125 rpm
